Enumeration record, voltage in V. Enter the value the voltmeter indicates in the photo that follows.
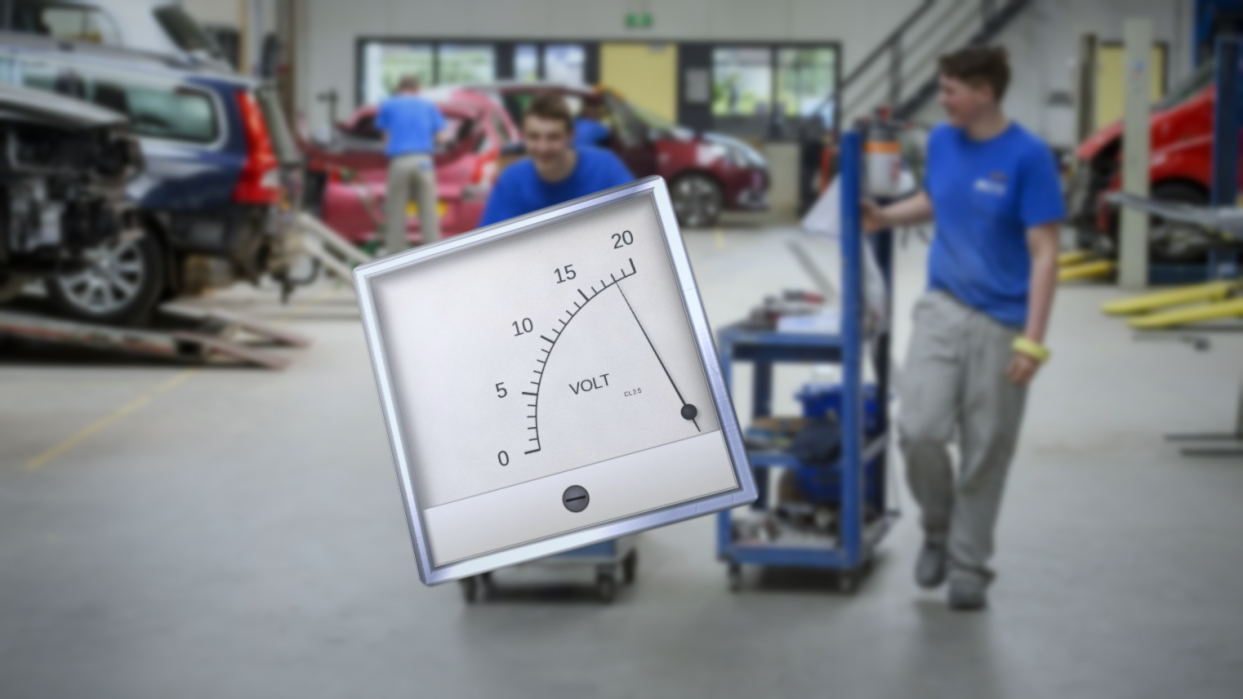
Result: 18 V
